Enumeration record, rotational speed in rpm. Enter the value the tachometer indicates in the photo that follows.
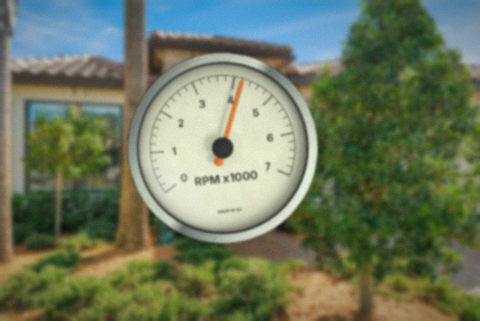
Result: 4200 rpm
